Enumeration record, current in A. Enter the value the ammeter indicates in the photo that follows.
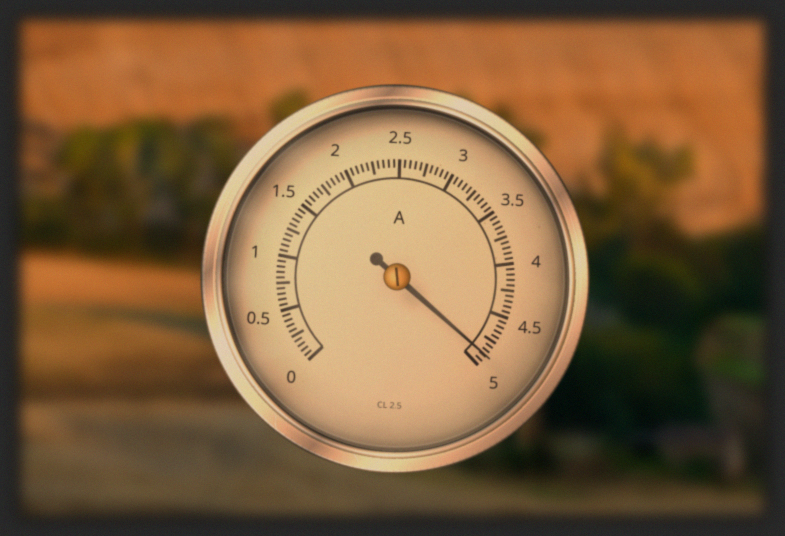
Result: 4.9 A
